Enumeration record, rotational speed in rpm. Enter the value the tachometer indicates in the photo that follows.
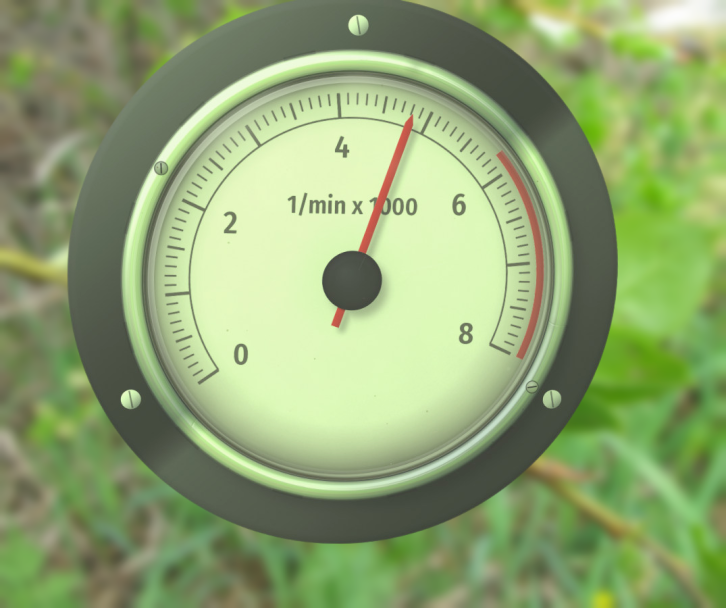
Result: 4800 rpm
